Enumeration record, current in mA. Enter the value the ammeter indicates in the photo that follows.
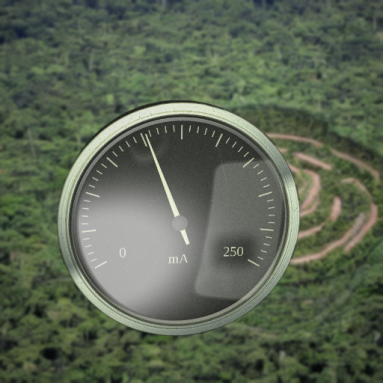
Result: 102.5 mA
